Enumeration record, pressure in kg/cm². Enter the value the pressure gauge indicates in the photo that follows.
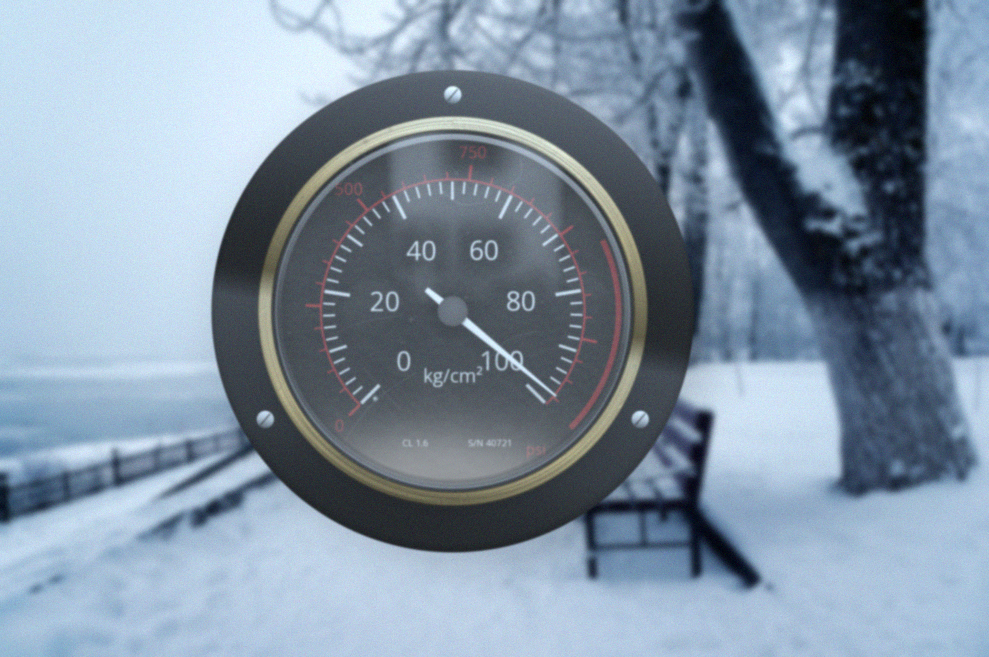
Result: 98 kg/cm²
